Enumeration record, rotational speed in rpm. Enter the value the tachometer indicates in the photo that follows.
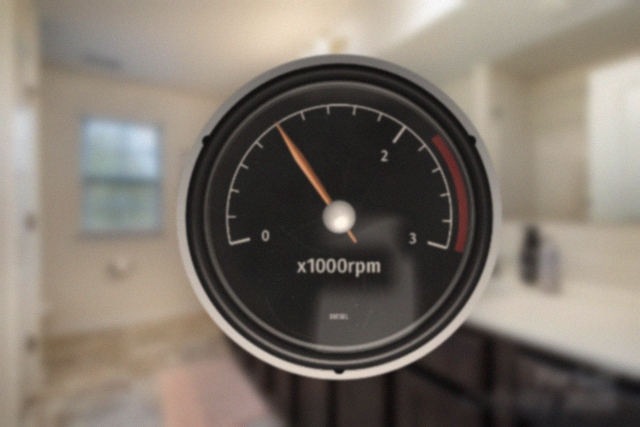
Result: 1000 rpm
